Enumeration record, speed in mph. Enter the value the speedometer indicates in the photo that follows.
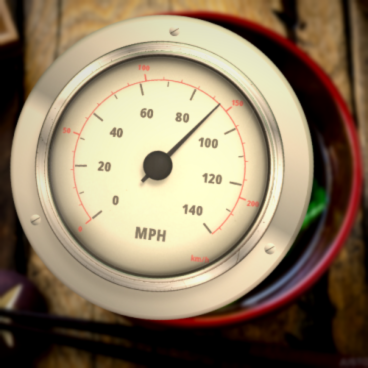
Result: 90 mph
